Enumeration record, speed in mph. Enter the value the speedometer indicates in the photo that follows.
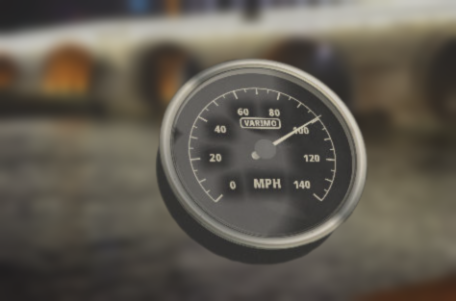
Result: 100 mph
